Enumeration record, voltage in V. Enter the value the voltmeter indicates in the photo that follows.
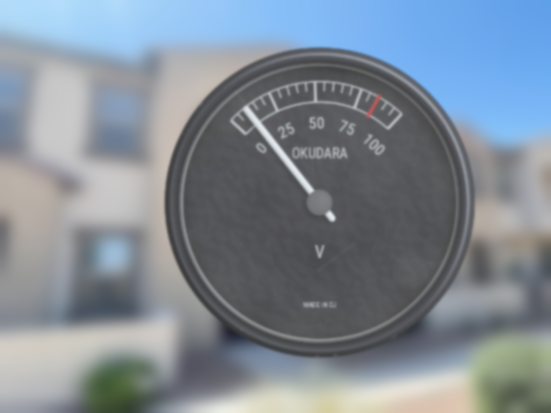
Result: 10 V
